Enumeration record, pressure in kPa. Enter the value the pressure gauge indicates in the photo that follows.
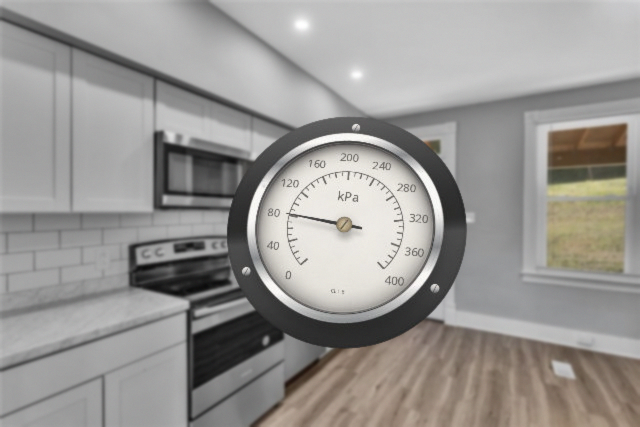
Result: 80 kPa
